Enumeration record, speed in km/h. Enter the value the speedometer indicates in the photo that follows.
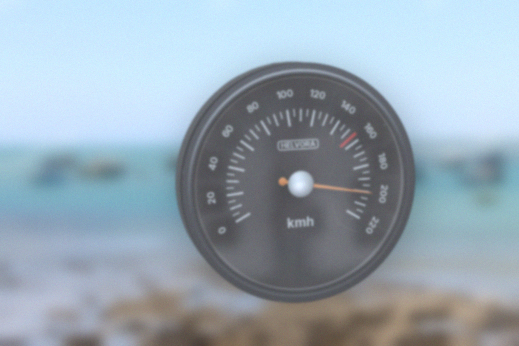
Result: 200 km/h
